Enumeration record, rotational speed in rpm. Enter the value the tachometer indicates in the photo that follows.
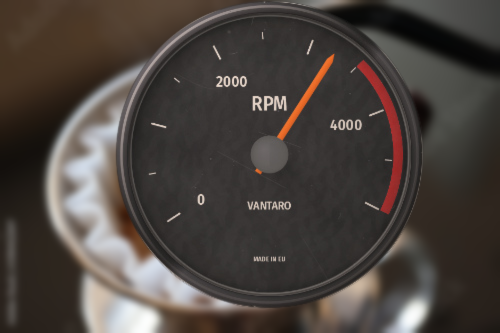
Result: 3250 rpm
